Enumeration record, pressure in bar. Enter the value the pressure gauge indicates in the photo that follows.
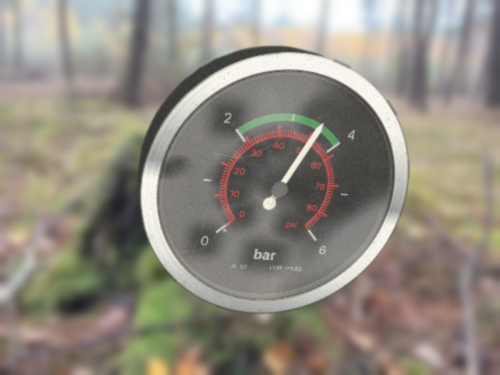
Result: 3.5 bar
